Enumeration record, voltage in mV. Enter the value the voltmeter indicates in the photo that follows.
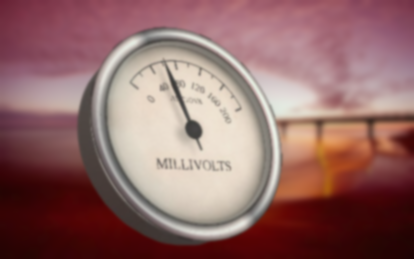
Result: 60 mV
